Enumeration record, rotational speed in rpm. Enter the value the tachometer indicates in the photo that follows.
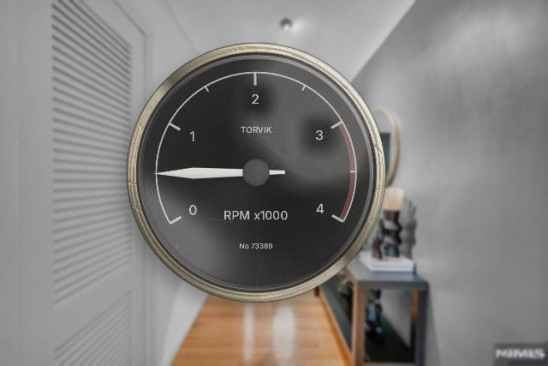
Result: 500 rpm
